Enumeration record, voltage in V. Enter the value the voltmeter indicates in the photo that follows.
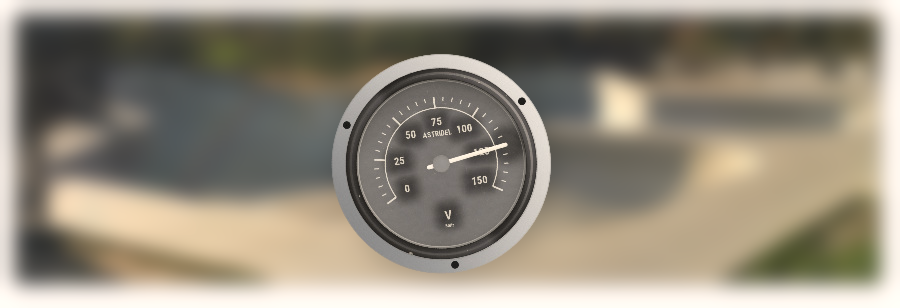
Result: 125 V
